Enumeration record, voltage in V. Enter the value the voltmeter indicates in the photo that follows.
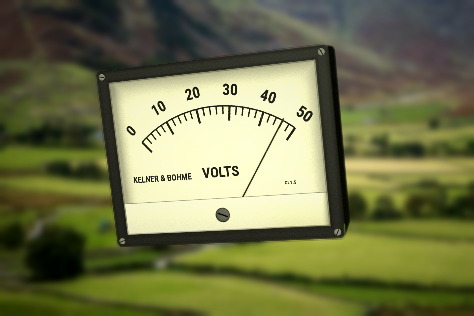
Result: 46 V
